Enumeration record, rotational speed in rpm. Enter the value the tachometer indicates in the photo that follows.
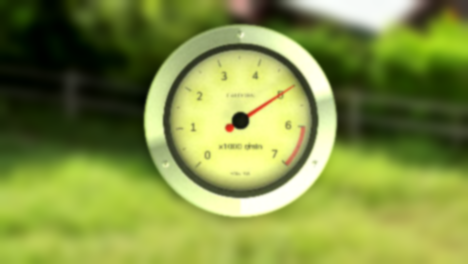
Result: 5000 rpm
